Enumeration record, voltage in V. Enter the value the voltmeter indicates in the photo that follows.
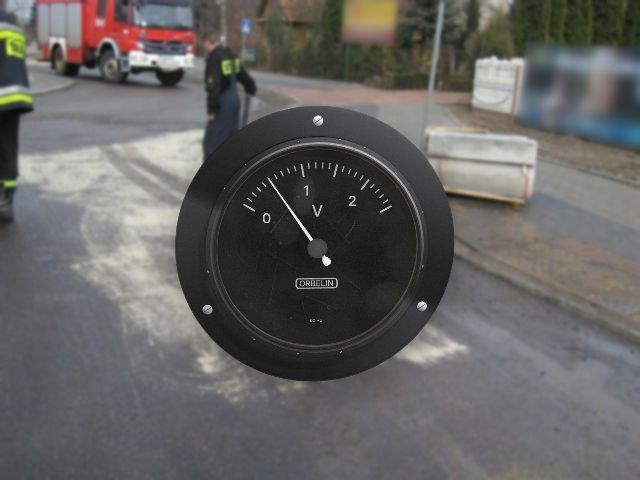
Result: 0.5 V
